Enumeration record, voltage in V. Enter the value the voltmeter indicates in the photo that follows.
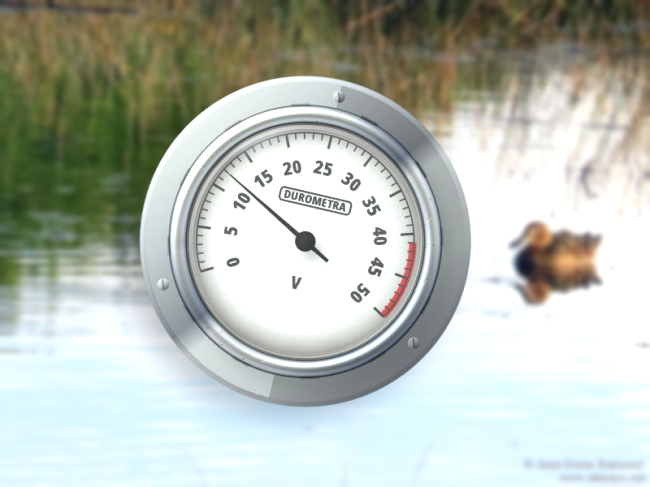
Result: 12 V
